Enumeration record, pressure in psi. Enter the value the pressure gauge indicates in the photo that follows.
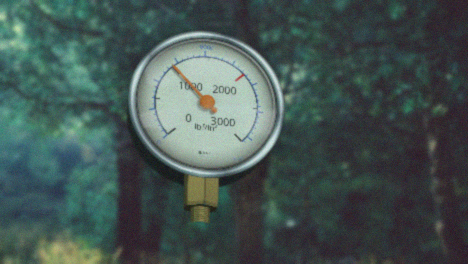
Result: 1000 psi
